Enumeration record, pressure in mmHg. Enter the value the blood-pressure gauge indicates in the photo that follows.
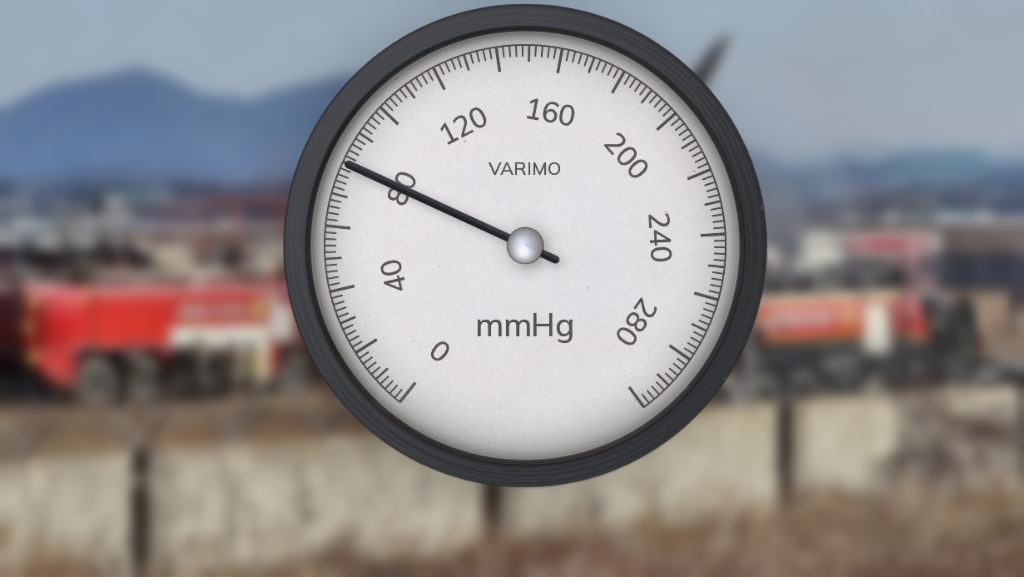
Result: 80 mmHg
